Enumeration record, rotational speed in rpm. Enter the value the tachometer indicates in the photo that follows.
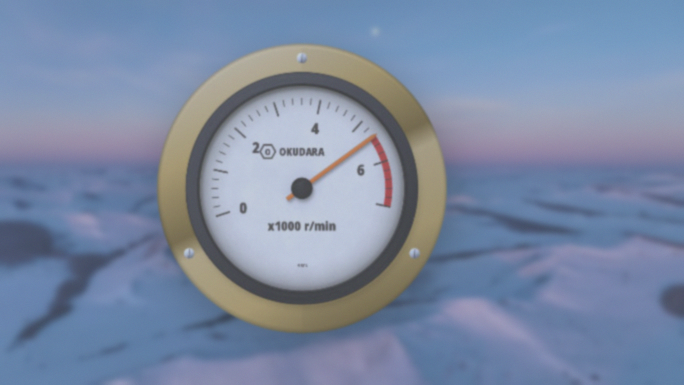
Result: 5400 rpm
